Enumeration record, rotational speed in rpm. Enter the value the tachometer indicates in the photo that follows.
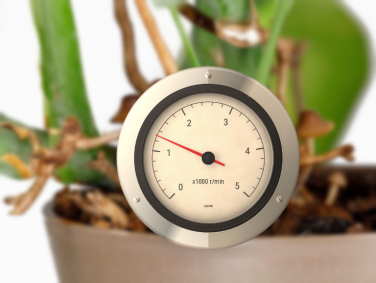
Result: 1300 rpm
